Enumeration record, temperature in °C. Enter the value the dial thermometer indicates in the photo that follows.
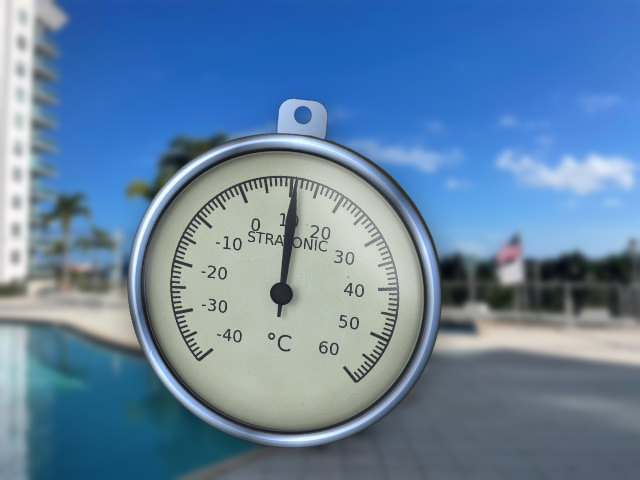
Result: 11 °C
